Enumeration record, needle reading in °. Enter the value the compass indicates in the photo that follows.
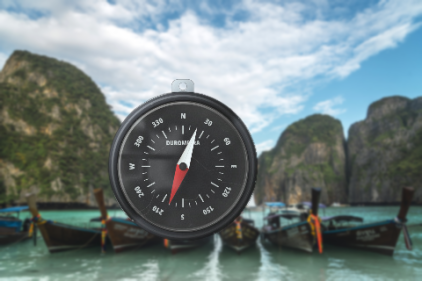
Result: 200 °
